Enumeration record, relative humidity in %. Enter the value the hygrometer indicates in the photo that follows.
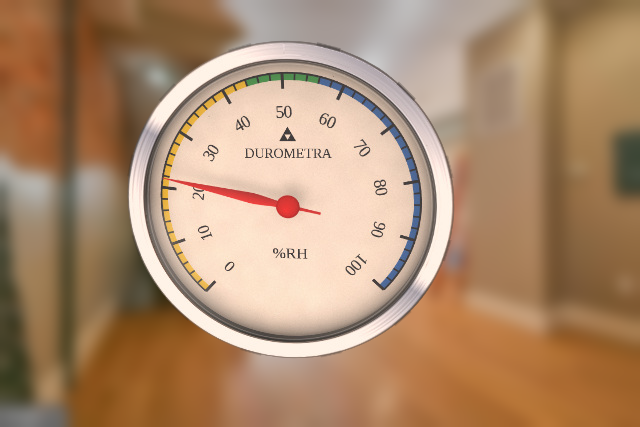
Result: 22 %
